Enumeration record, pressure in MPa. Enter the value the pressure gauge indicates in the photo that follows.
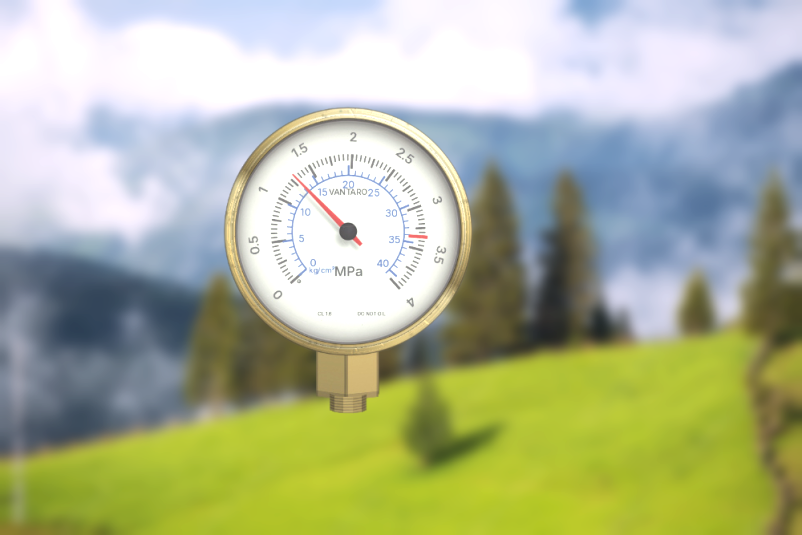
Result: 1.3 MPa
